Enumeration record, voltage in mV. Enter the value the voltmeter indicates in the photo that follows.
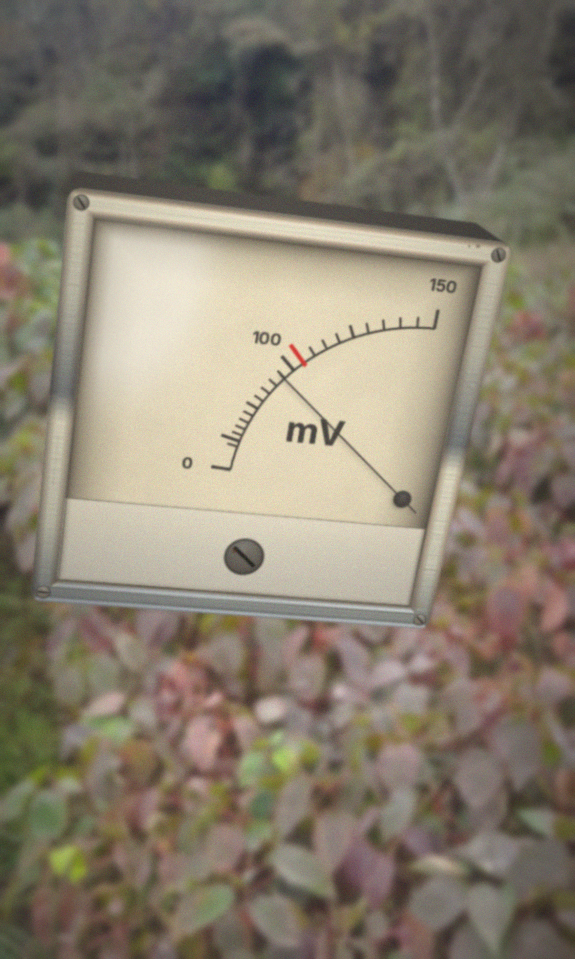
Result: 95 mV
